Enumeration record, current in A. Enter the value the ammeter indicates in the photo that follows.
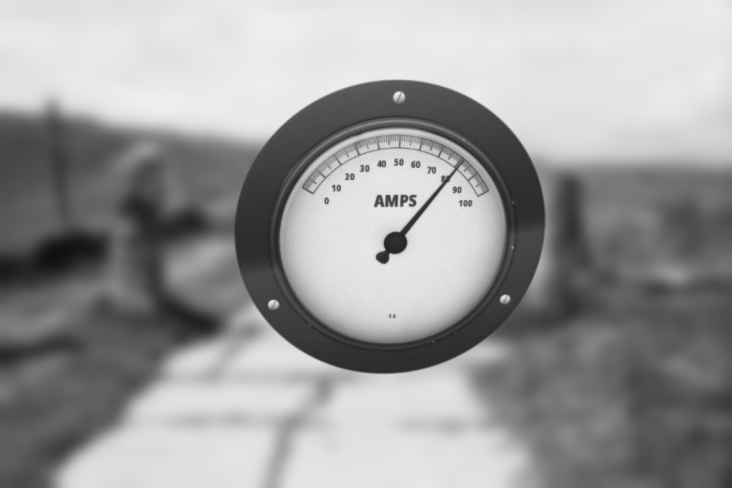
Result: 80 A
